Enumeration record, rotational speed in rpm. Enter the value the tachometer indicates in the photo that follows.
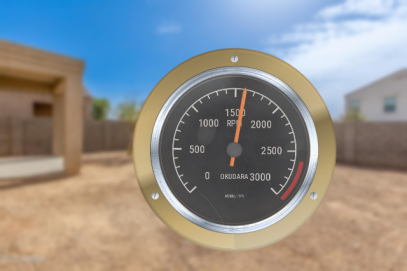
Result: 1600 rpm
